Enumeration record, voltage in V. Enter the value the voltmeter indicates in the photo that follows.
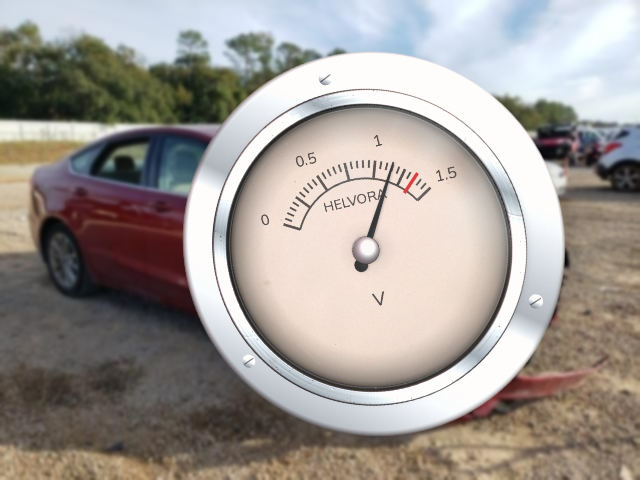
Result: 1.15 V
